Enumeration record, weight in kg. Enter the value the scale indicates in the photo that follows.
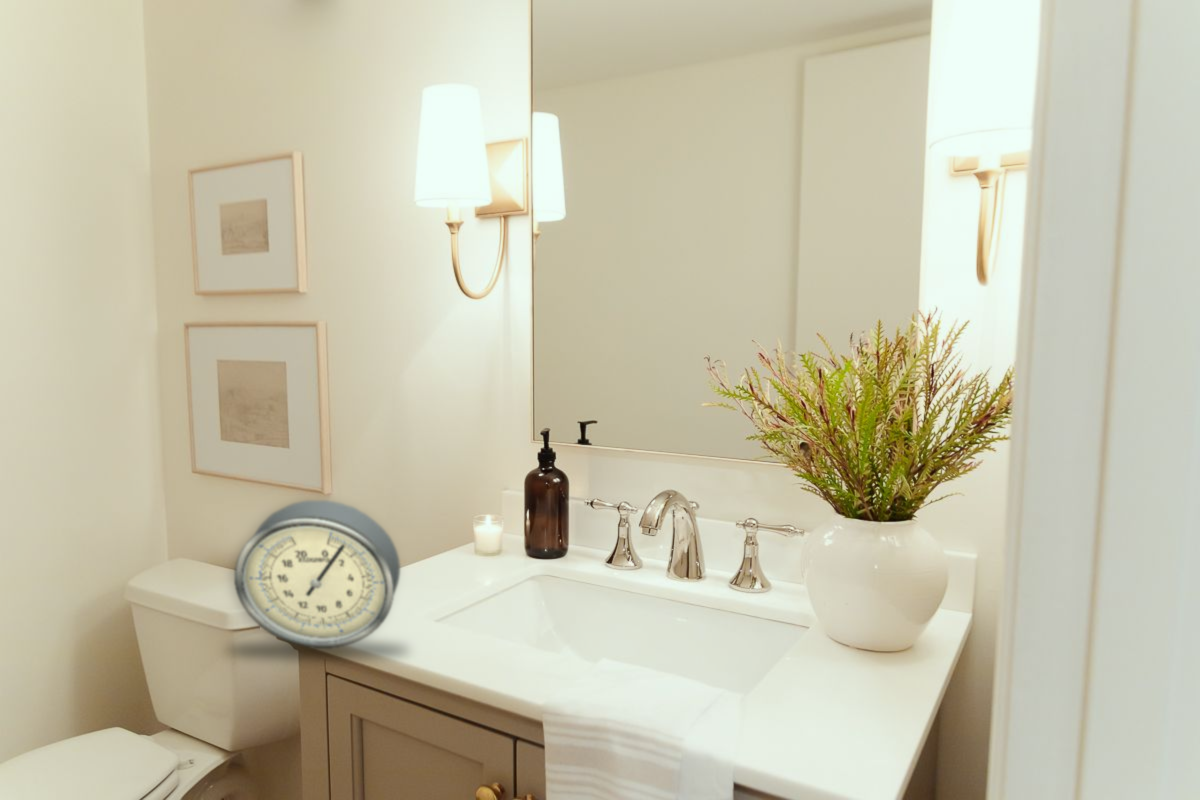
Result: 1 kg
